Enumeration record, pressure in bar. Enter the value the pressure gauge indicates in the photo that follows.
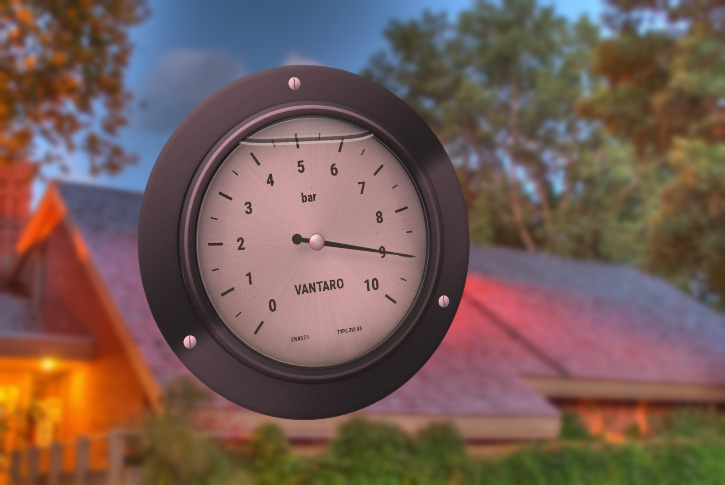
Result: 9 bar
